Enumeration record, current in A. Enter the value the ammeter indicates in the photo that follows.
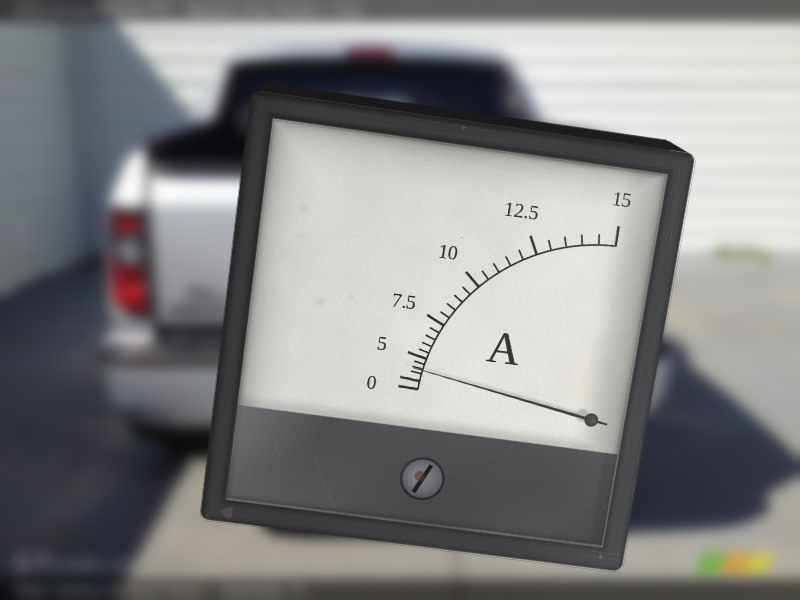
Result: 4 A
